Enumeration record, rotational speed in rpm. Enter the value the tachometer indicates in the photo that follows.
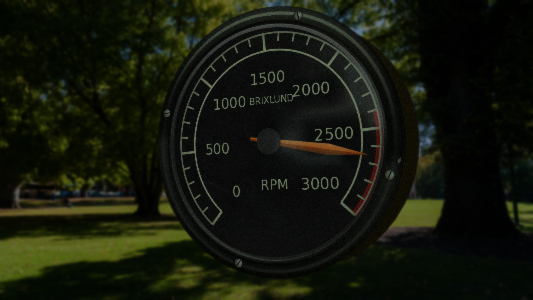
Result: 2650 rpm
